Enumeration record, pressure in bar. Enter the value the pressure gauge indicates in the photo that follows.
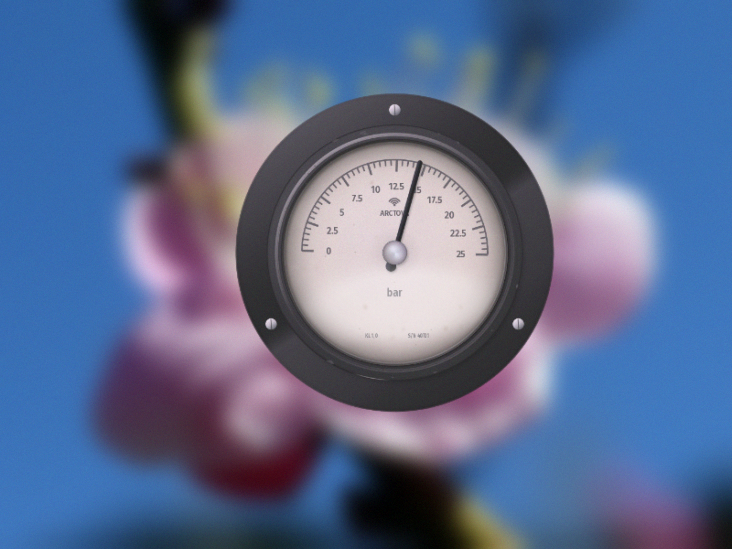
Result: 14.5 bar
